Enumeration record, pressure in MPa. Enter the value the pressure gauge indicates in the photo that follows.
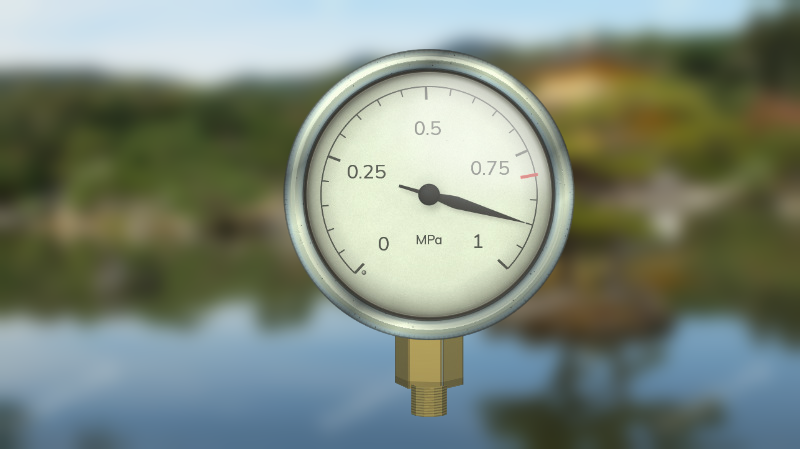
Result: 0.9 MPa
